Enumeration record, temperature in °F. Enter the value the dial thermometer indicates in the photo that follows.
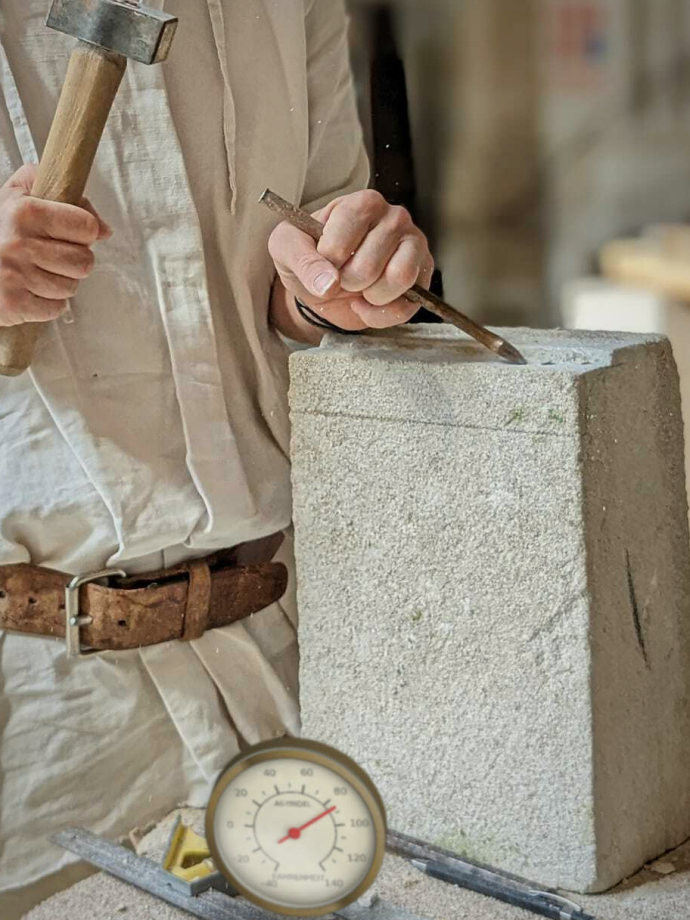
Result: 85 °F
